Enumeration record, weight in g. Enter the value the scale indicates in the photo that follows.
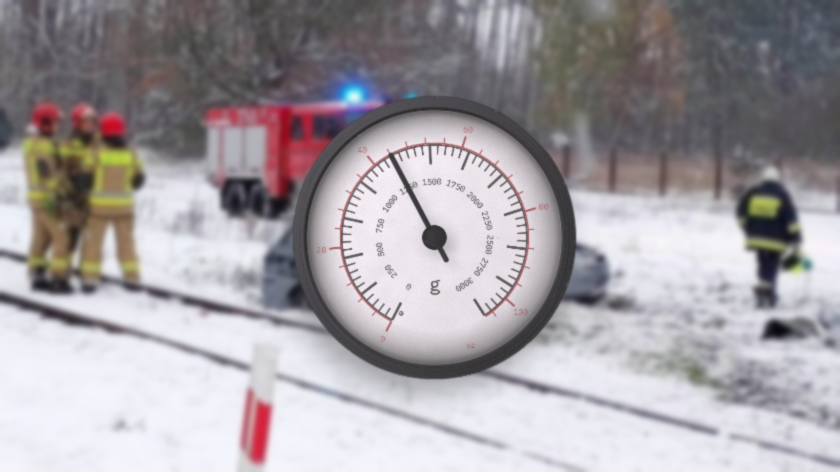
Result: 1250 g
